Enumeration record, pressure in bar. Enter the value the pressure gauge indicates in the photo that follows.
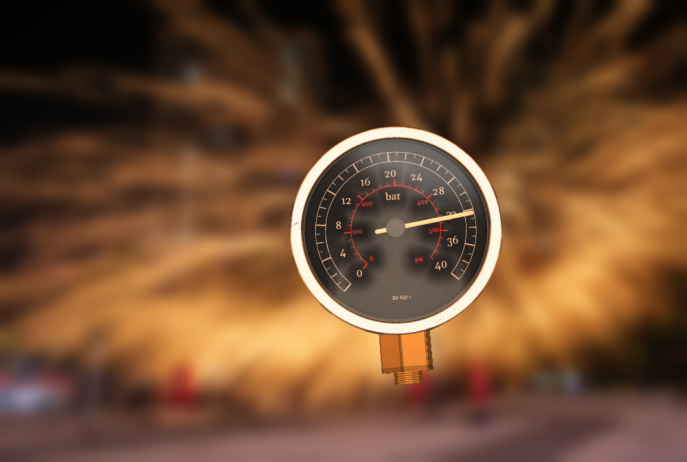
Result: 32.5 bar
